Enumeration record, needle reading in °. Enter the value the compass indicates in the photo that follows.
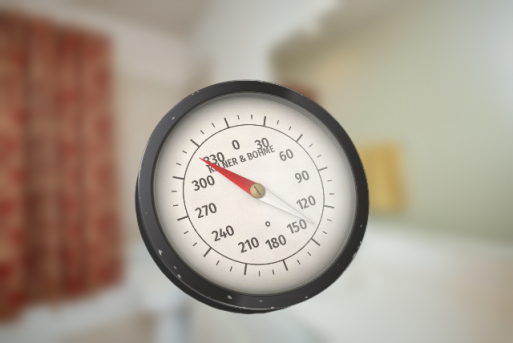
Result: 320 °
